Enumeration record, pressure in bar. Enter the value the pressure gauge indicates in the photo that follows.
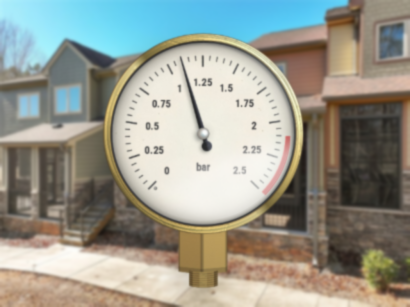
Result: 1.1 bar
